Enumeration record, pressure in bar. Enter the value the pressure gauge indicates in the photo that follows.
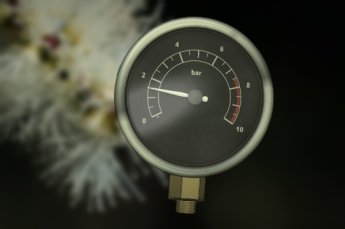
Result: 1.5 bar
